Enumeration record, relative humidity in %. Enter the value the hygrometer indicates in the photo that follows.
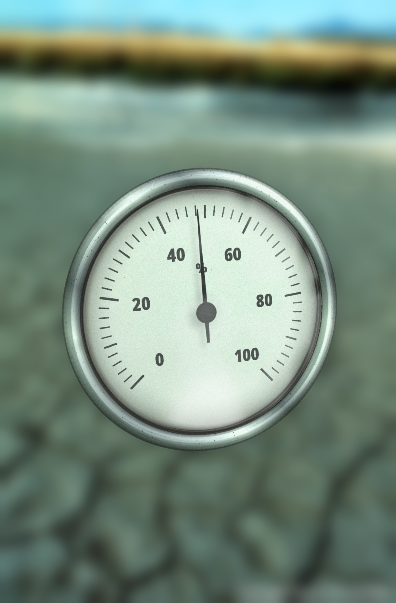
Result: 48 %
